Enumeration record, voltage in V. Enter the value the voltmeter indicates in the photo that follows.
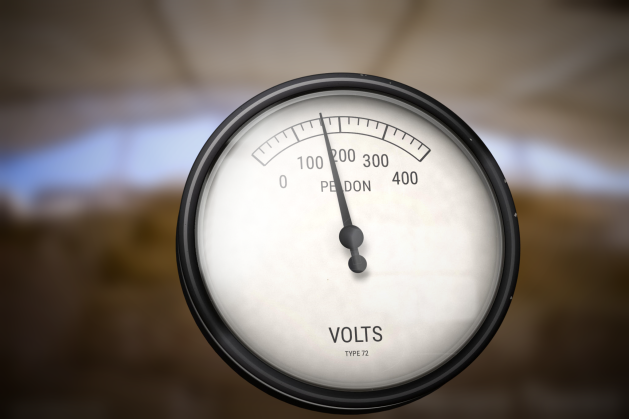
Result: 160 V
